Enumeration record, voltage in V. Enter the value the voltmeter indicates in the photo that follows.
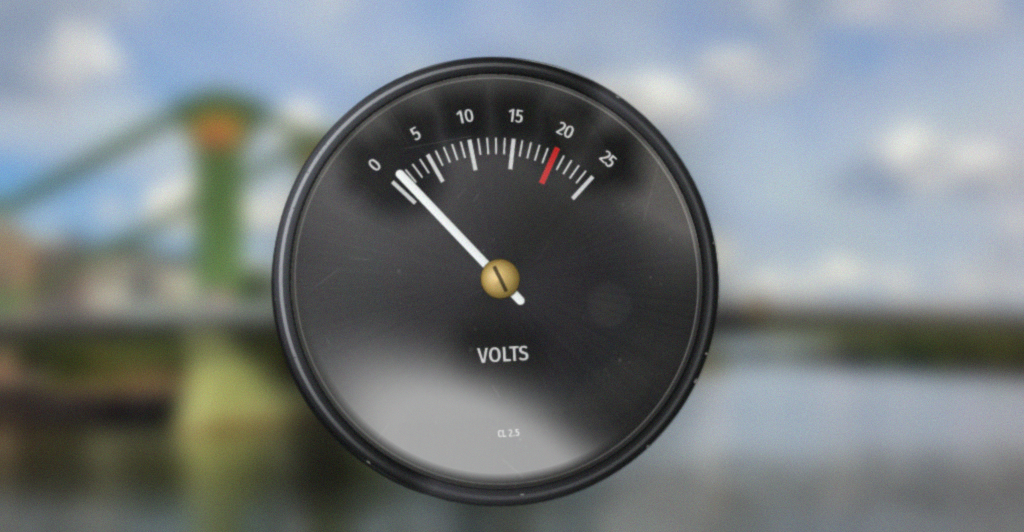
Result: 1 V
